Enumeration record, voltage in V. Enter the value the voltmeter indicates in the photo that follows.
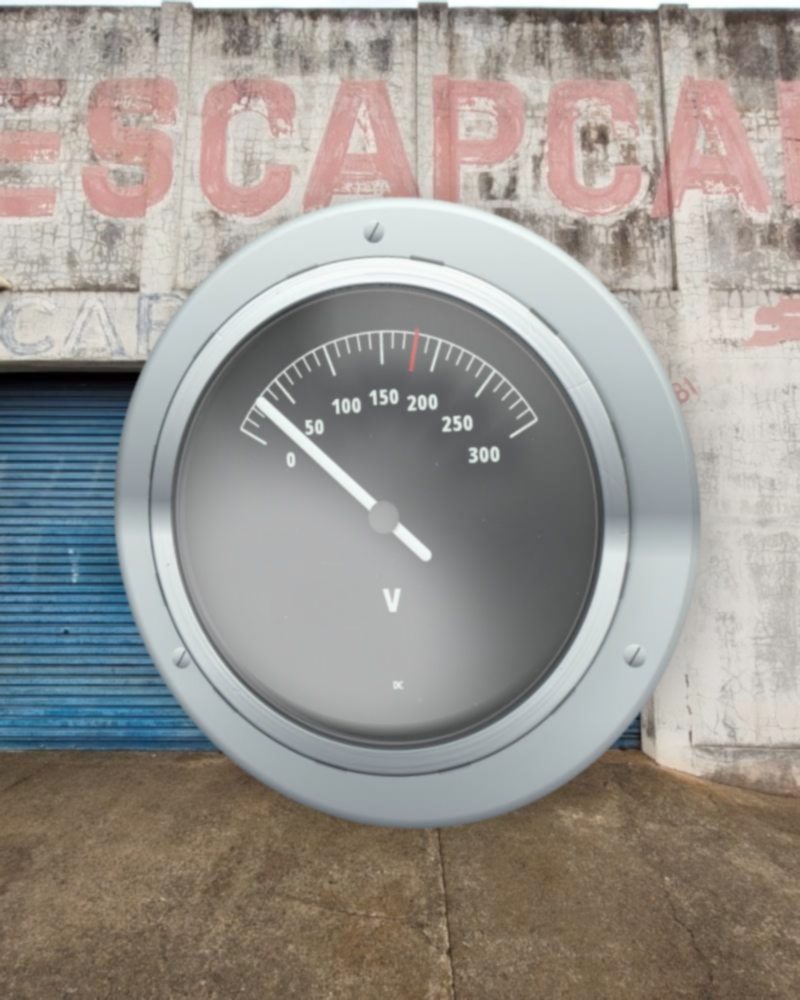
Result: 30 V
